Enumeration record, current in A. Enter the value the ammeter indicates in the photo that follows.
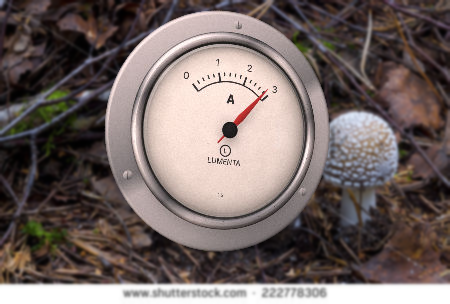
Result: 2.8 A
